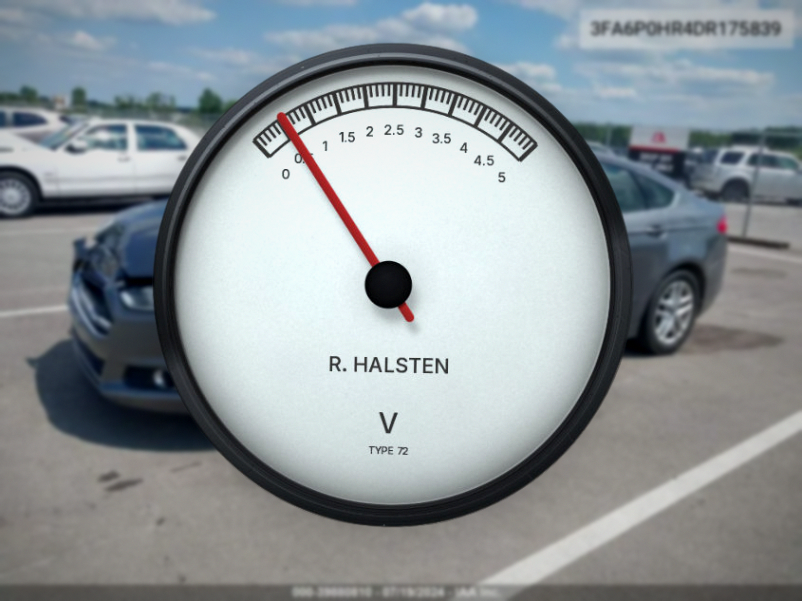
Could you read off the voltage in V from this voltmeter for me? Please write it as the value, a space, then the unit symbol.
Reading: 0.6 V
